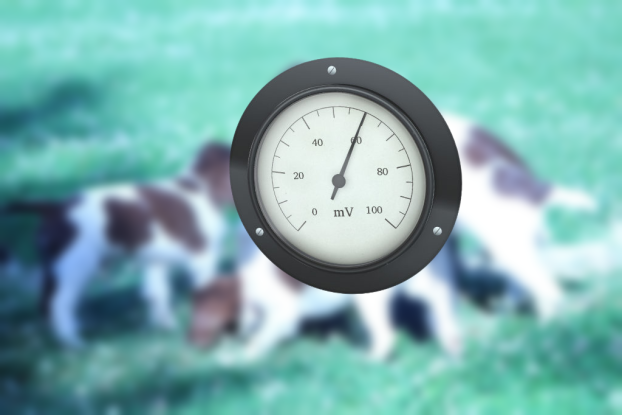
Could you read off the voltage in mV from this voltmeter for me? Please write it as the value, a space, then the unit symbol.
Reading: 60 mV
